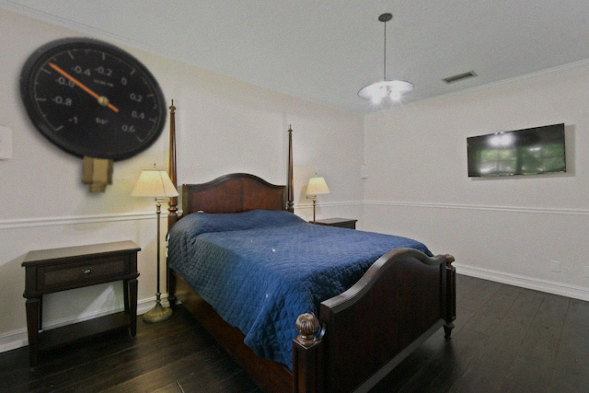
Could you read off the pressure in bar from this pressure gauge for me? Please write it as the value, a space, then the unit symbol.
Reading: -0.55 bar
